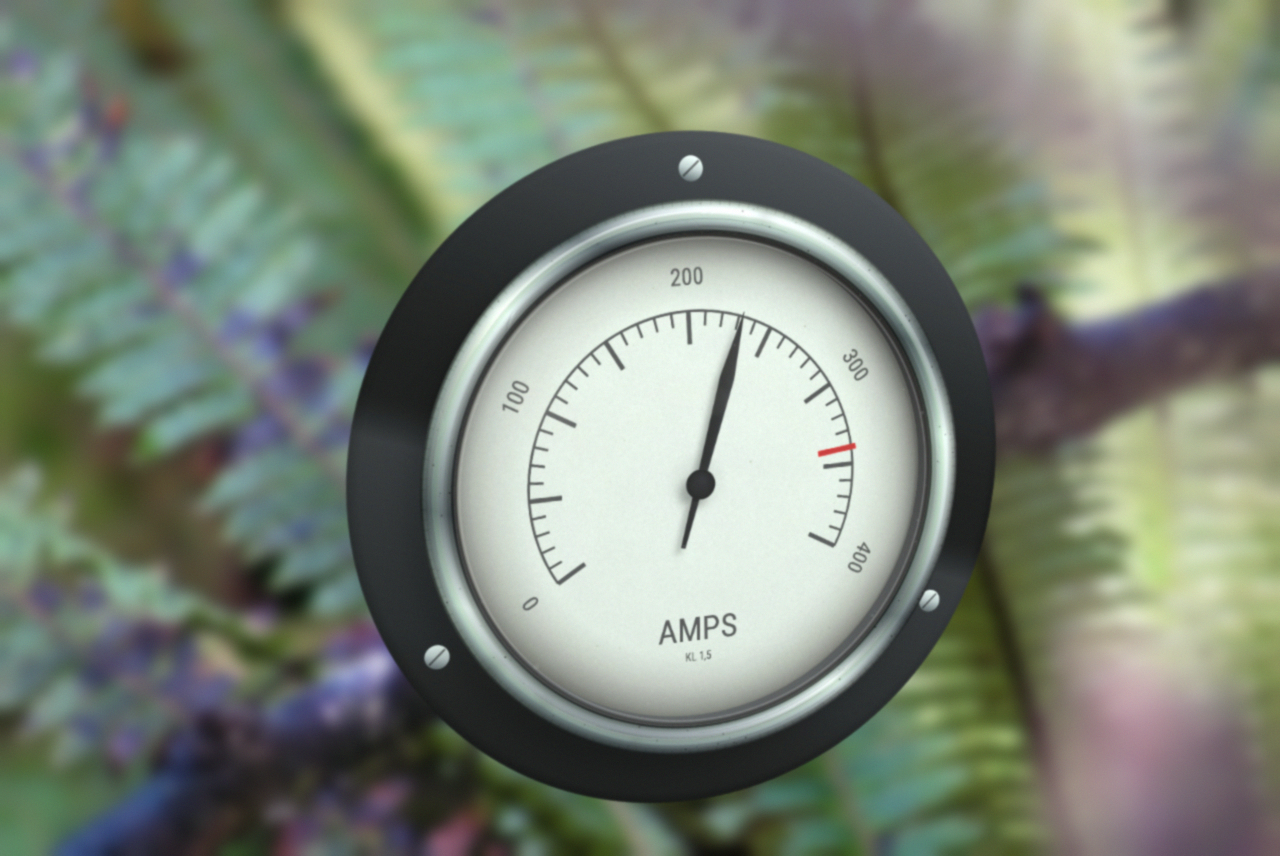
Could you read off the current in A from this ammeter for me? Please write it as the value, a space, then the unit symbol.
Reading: 230 A
